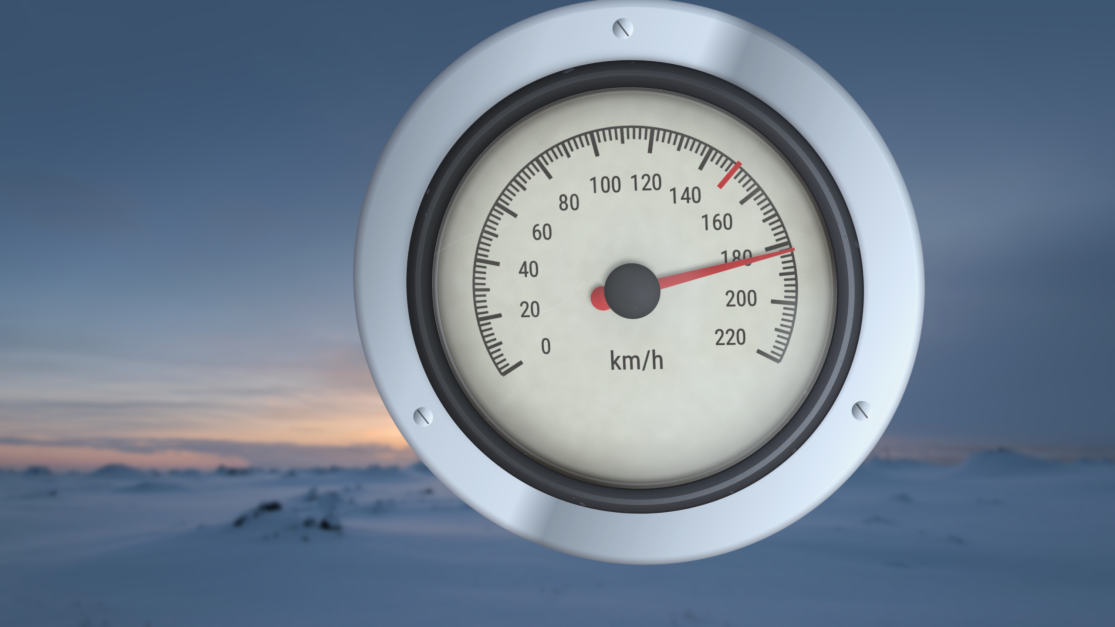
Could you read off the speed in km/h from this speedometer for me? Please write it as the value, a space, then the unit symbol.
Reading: 182 km/h
